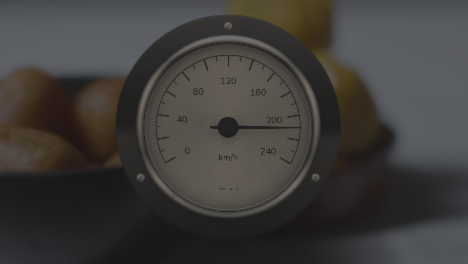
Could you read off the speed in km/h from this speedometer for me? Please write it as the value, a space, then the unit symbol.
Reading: 210 km/h
